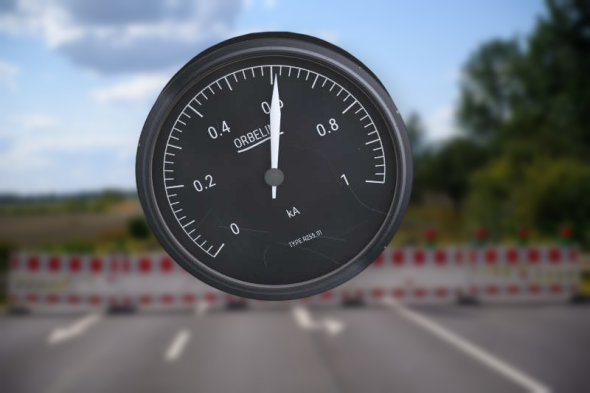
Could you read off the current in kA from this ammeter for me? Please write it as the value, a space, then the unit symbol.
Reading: 0.61 kA
